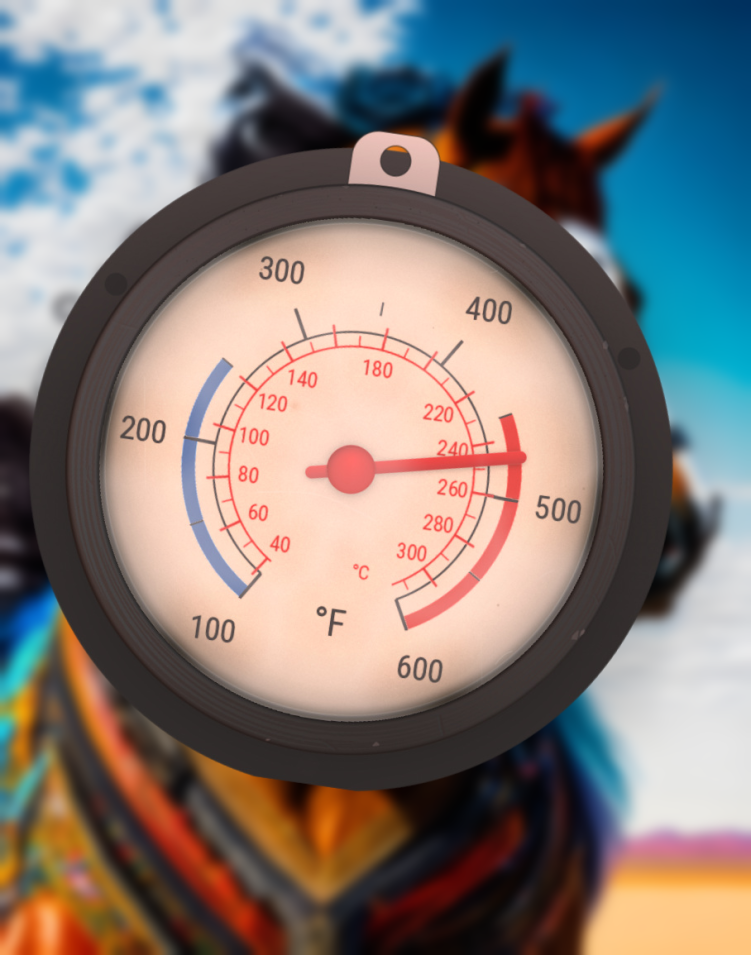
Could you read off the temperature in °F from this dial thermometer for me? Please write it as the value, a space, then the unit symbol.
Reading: 475 °F
